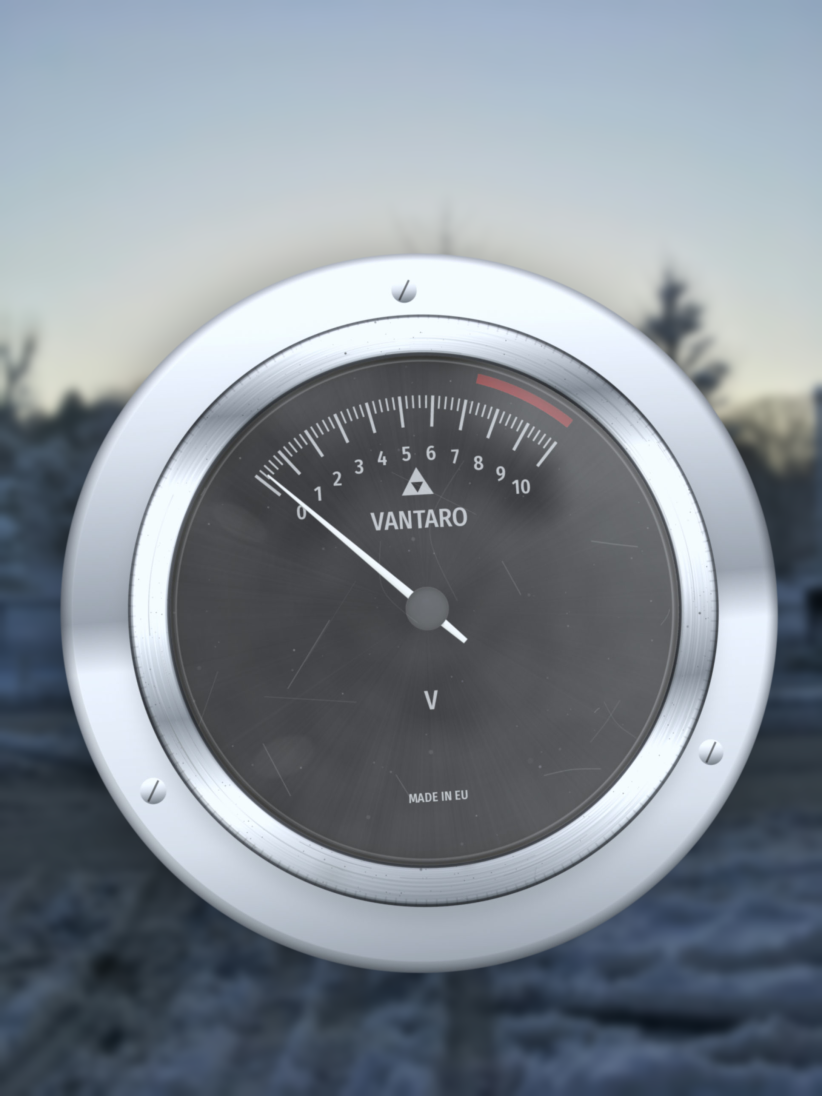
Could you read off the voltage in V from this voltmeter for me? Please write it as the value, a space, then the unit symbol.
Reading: 0.2 V
